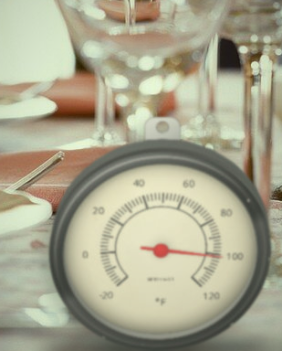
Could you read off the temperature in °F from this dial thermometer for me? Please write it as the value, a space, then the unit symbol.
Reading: 100 °F
